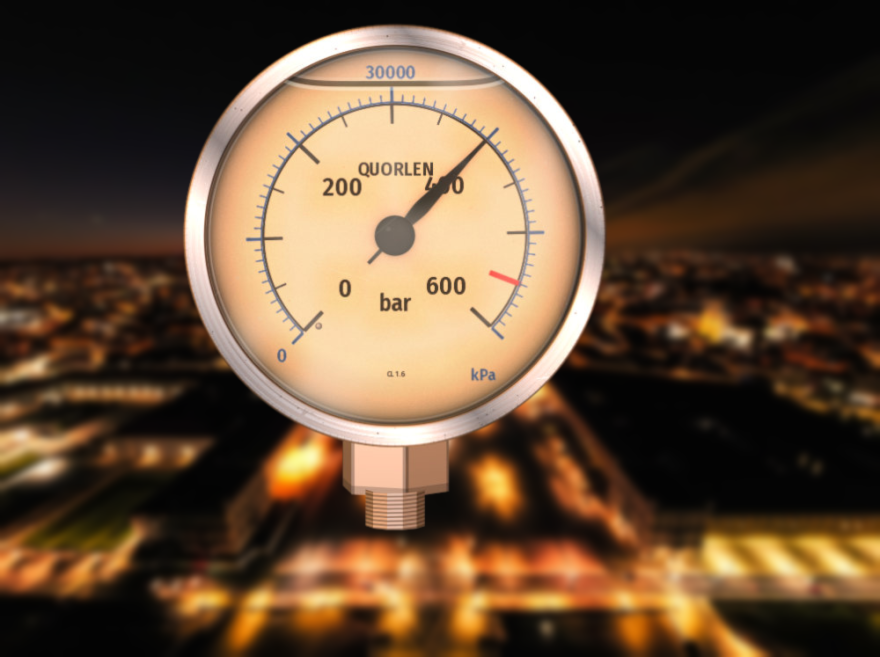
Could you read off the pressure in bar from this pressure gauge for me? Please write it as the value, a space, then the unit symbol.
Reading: 400 bar
